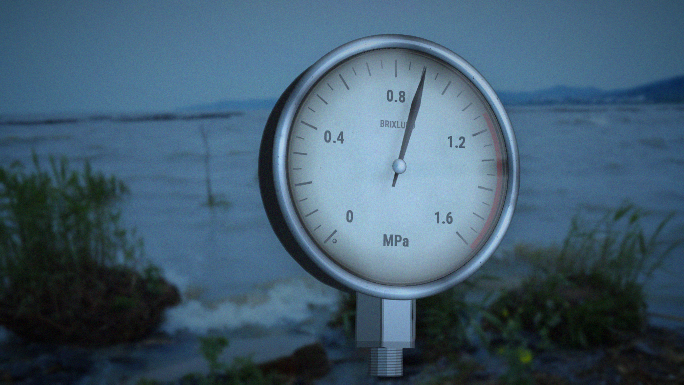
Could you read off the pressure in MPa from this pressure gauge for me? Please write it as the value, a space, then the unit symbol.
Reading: 0.9 MPa
